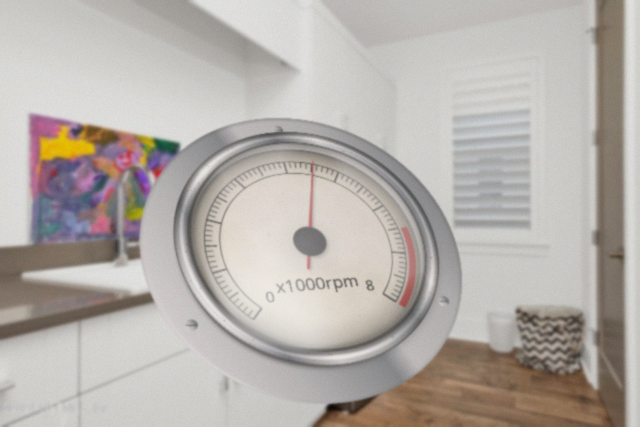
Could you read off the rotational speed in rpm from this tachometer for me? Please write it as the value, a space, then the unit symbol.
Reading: 4500 rpm
